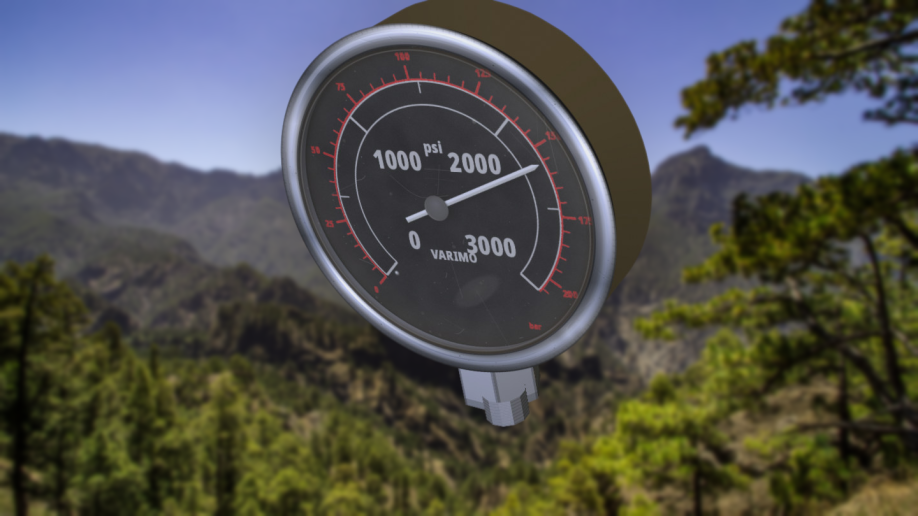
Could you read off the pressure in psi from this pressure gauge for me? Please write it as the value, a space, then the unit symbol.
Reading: 2250 psi
